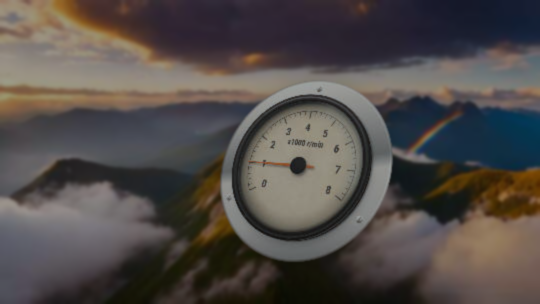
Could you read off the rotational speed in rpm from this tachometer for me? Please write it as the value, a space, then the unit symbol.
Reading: 1000 rpm
